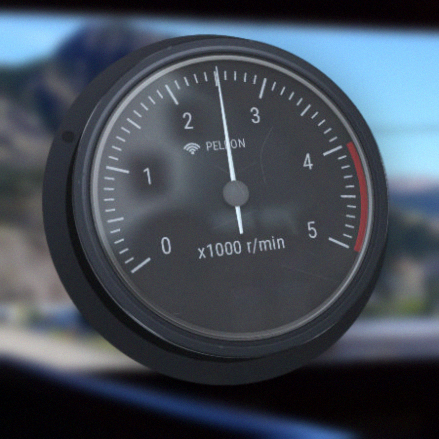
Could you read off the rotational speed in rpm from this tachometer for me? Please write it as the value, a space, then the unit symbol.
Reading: 2500 rpm
